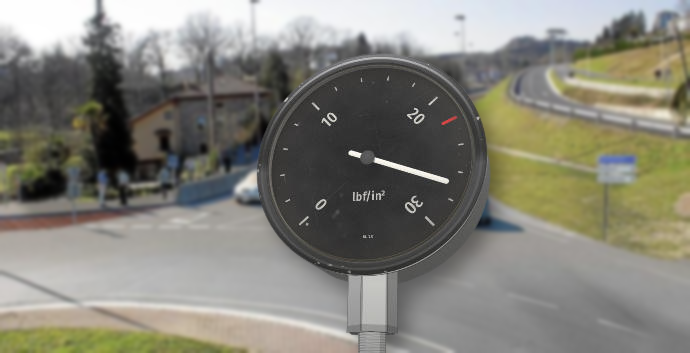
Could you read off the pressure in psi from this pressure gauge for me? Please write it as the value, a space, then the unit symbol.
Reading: 27 psi
